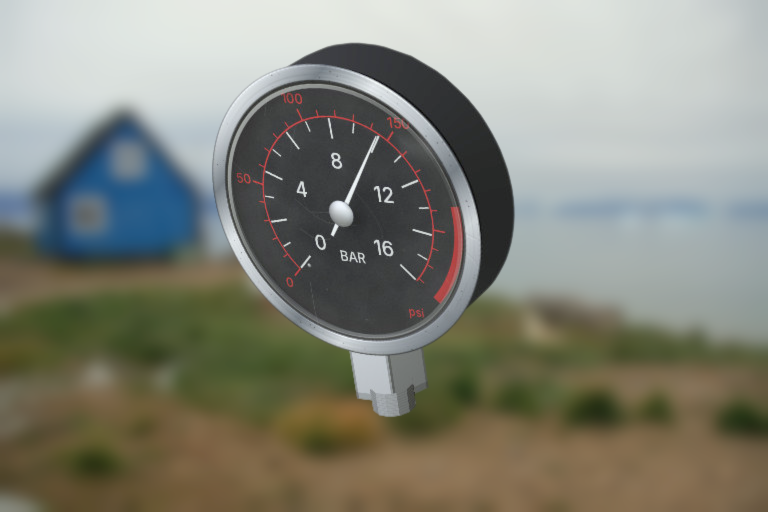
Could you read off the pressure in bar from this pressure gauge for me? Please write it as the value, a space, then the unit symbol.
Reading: 10 bar
